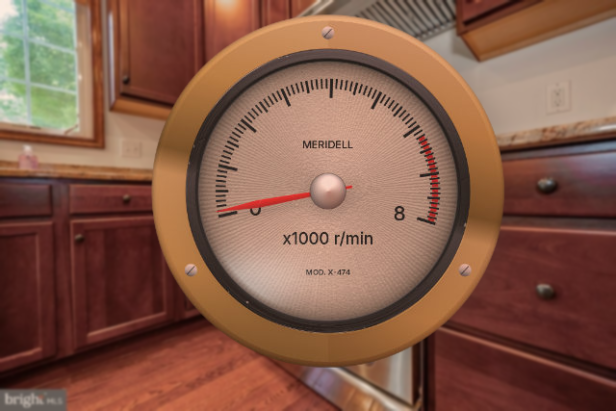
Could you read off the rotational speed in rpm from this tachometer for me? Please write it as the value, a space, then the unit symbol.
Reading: 100 rpm
